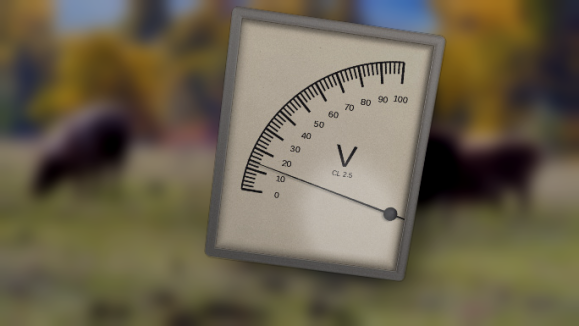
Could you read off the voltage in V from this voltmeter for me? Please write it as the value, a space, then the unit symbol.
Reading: 14 V
